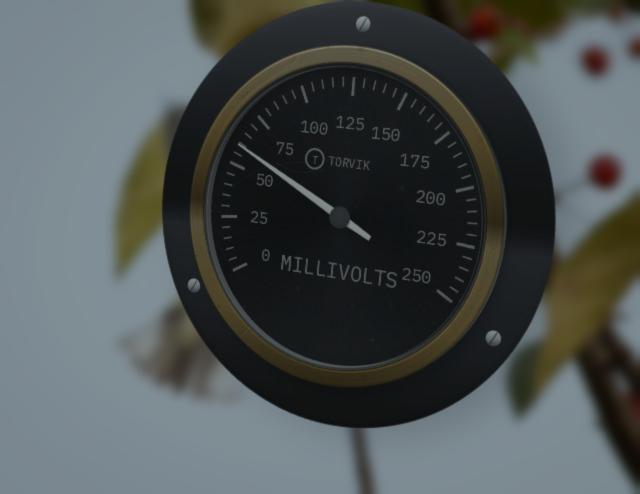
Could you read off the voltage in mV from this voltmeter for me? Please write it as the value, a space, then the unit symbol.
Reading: 60 mV
